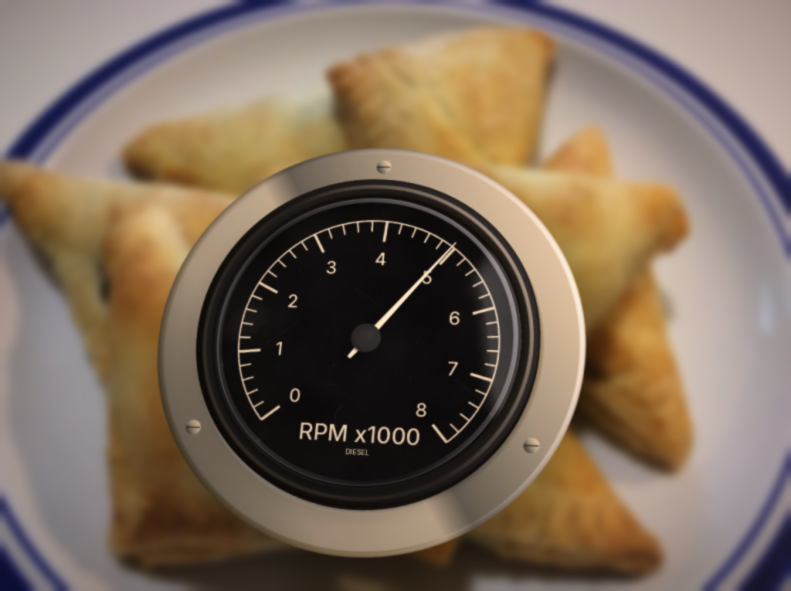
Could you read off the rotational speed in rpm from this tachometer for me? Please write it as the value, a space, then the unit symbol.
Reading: 5000 rpm
